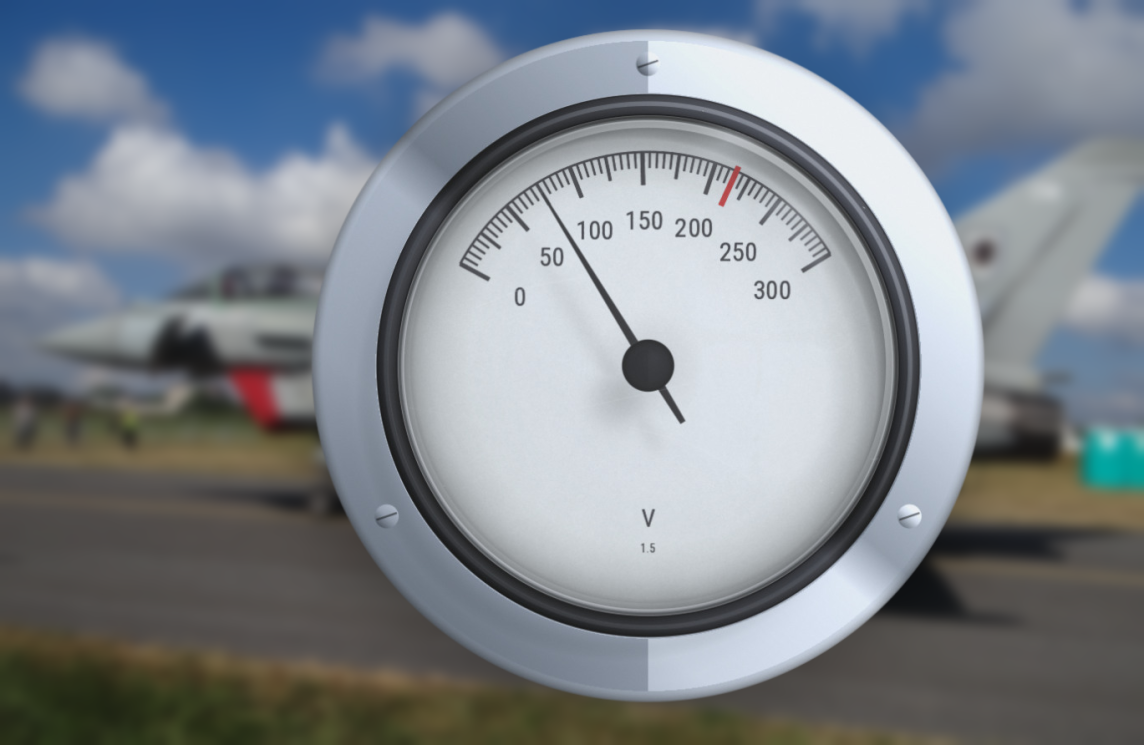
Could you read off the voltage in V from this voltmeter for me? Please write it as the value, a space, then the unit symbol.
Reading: 75 V
